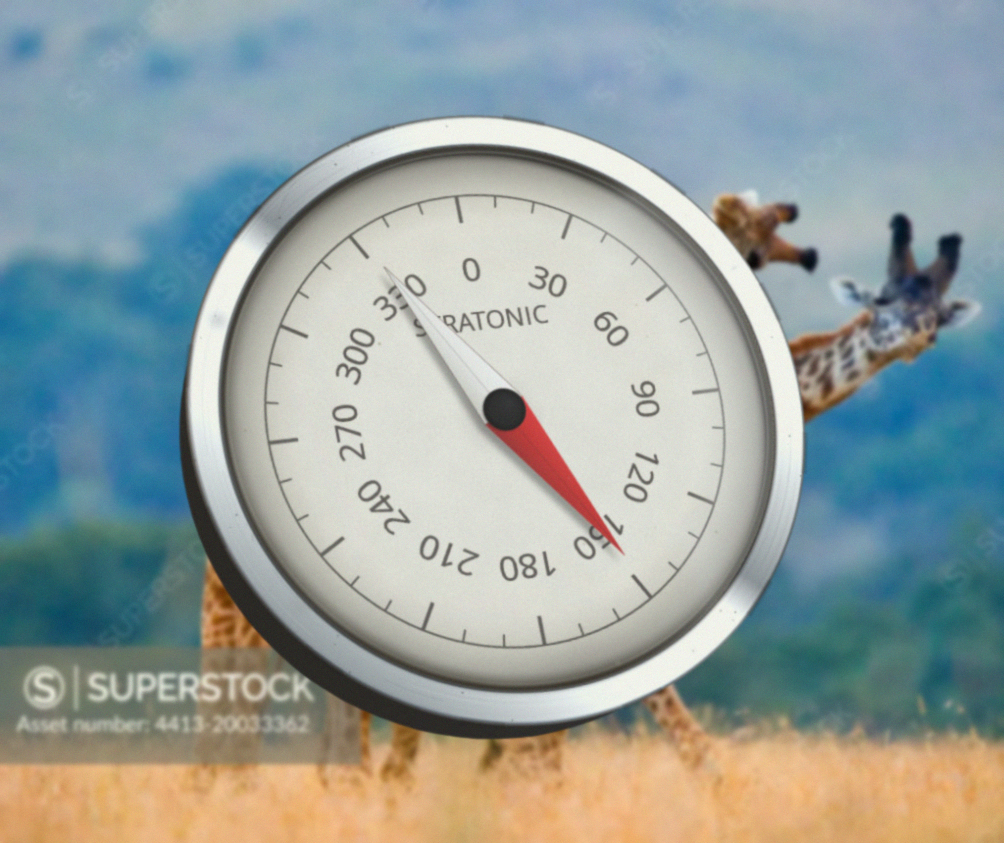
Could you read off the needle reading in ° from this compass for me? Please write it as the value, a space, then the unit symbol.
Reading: 150 °
